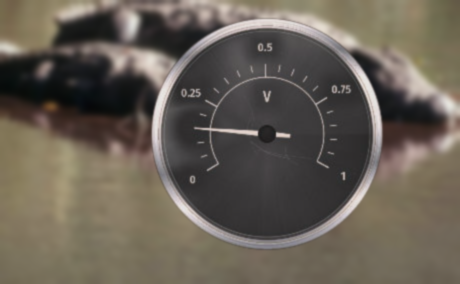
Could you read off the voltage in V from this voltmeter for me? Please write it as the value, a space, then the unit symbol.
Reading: 0.15 V
